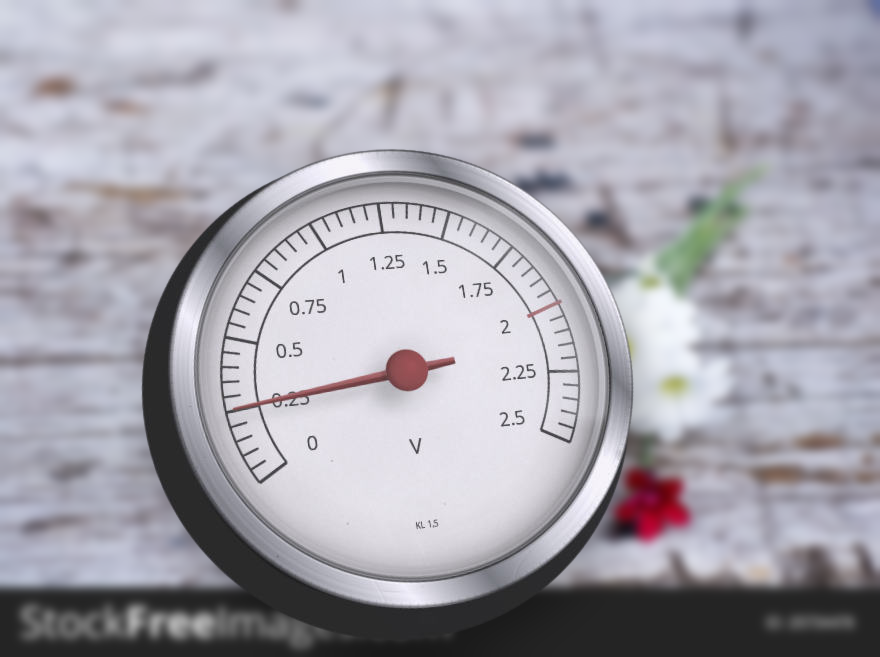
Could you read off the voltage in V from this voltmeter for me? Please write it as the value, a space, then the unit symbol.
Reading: 0.25 V
